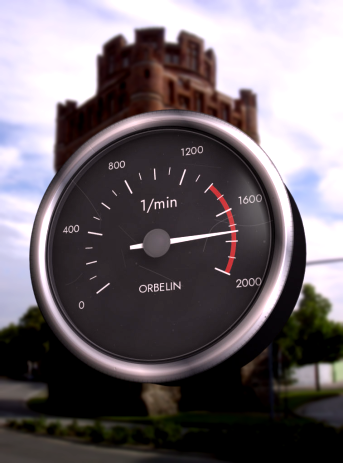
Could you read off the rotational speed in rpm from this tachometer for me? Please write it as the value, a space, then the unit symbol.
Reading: 1750 rpm
